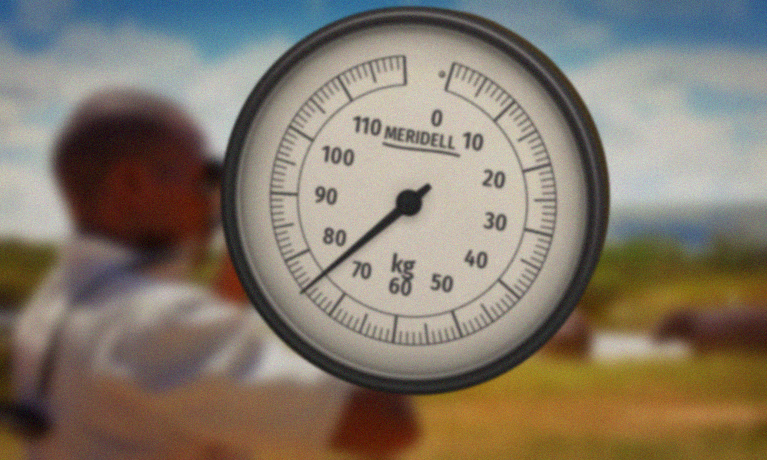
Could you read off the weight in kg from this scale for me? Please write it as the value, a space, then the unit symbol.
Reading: 75 kg
